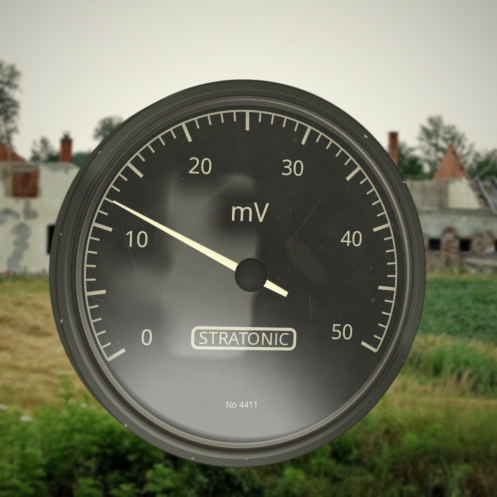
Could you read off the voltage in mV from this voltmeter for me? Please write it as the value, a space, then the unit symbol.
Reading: 12 mV
